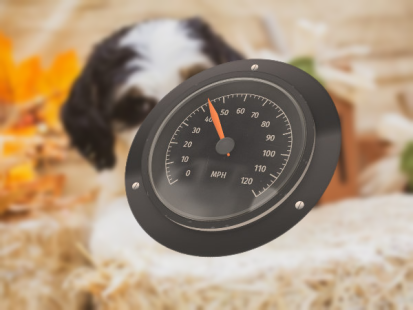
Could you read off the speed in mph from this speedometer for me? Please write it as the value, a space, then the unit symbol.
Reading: 44 mph
